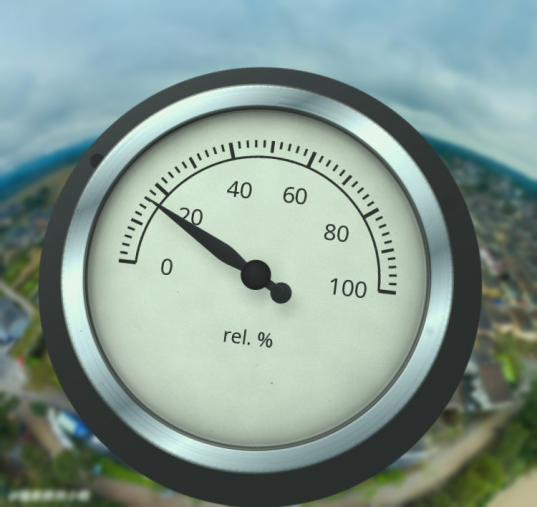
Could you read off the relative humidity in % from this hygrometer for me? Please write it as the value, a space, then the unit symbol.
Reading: 16 %
